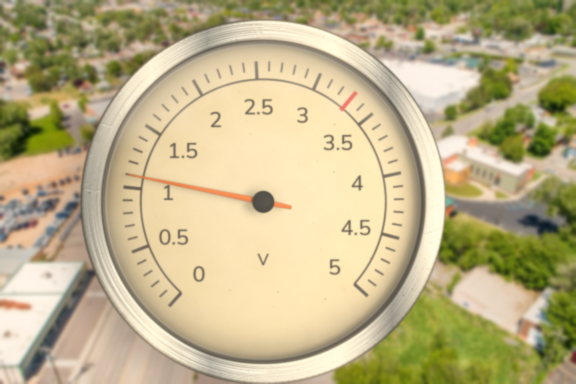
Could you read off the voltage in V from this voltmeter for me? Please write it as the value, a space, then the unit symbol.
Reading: 1.1 V
